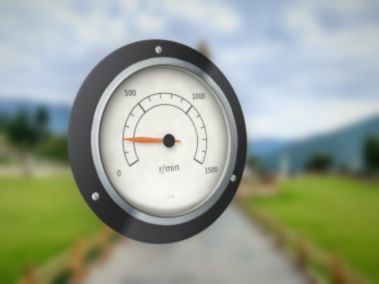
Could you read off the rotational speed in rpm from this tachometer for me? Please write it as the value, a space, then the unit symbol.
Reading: 200 rpm
